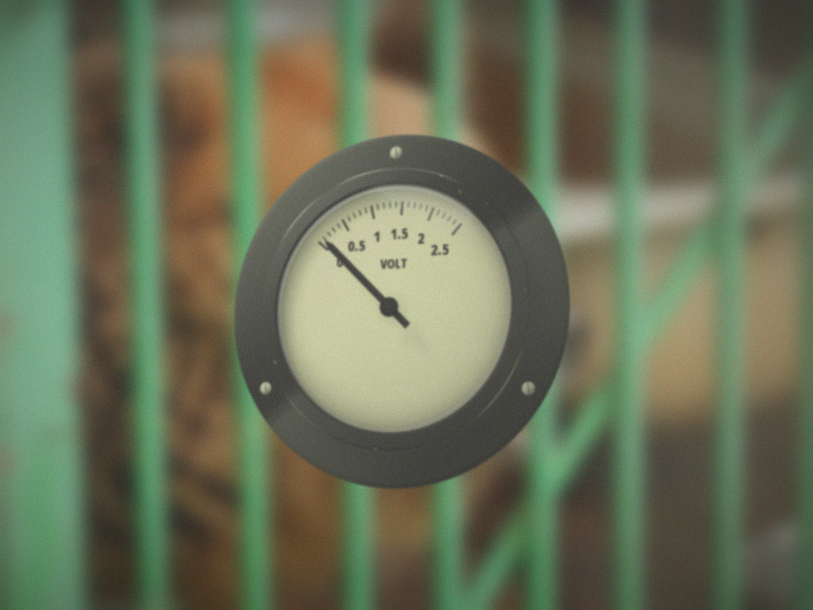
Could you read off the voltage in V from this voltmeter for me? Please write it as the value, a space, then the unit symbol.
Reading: 0.1 V
